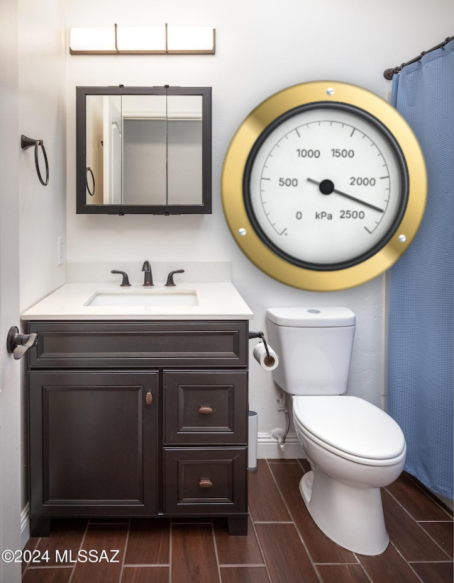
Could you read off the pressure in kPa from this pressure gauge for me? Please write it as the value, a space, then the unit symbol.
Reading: 2300 kPa
